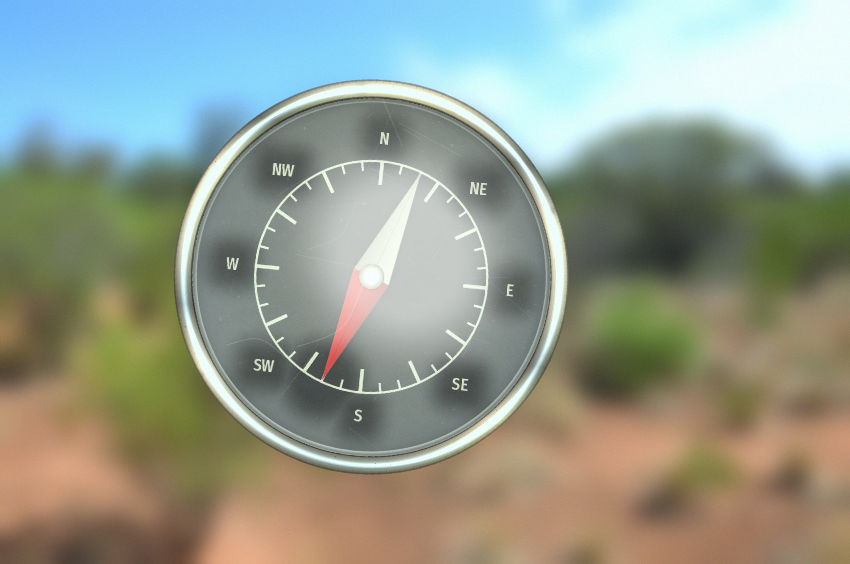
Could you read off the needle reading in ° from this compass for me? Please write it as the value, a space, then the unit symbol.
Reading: 200 °
